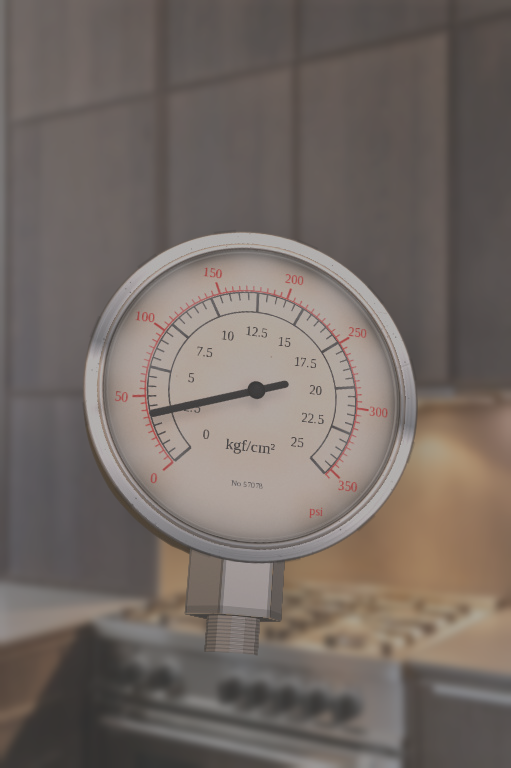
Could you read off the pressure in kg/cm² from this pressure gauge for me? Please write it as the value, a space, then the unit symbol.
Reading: 2.5 kg/cm²
